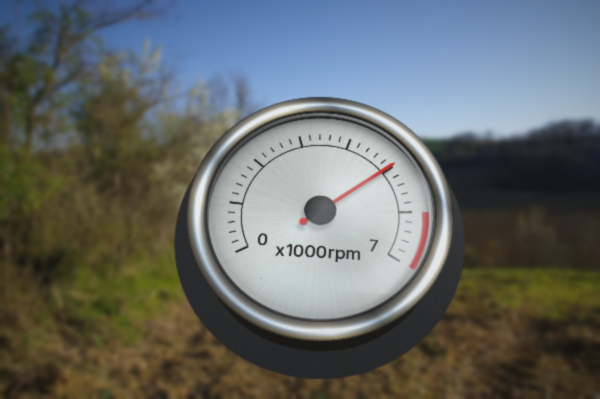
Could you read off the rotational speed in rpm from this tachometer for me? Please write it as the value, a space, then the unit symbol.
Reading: 5000 rpm
